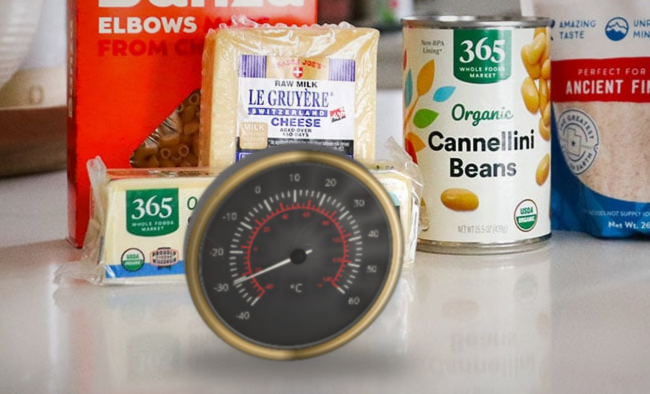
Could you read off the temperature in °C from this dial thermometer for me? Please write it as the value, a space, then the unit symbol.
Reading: -30 °C
